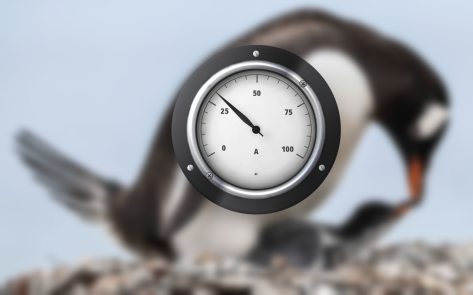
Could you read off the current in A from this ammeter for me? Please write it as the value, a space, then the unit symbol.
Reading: 30 A
